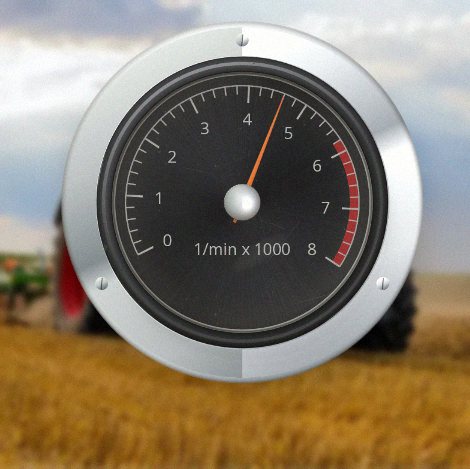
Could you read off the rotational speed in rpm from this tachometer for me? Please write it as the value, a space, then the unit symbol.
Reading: 4600 rpm
